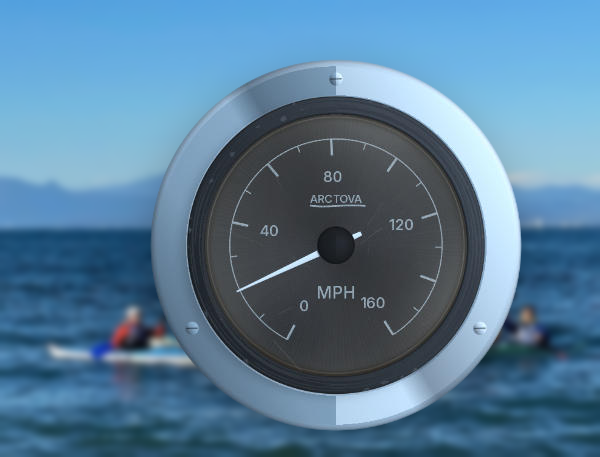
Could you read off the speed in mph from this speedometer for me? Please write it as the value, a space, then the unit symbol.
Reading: 20 mph
